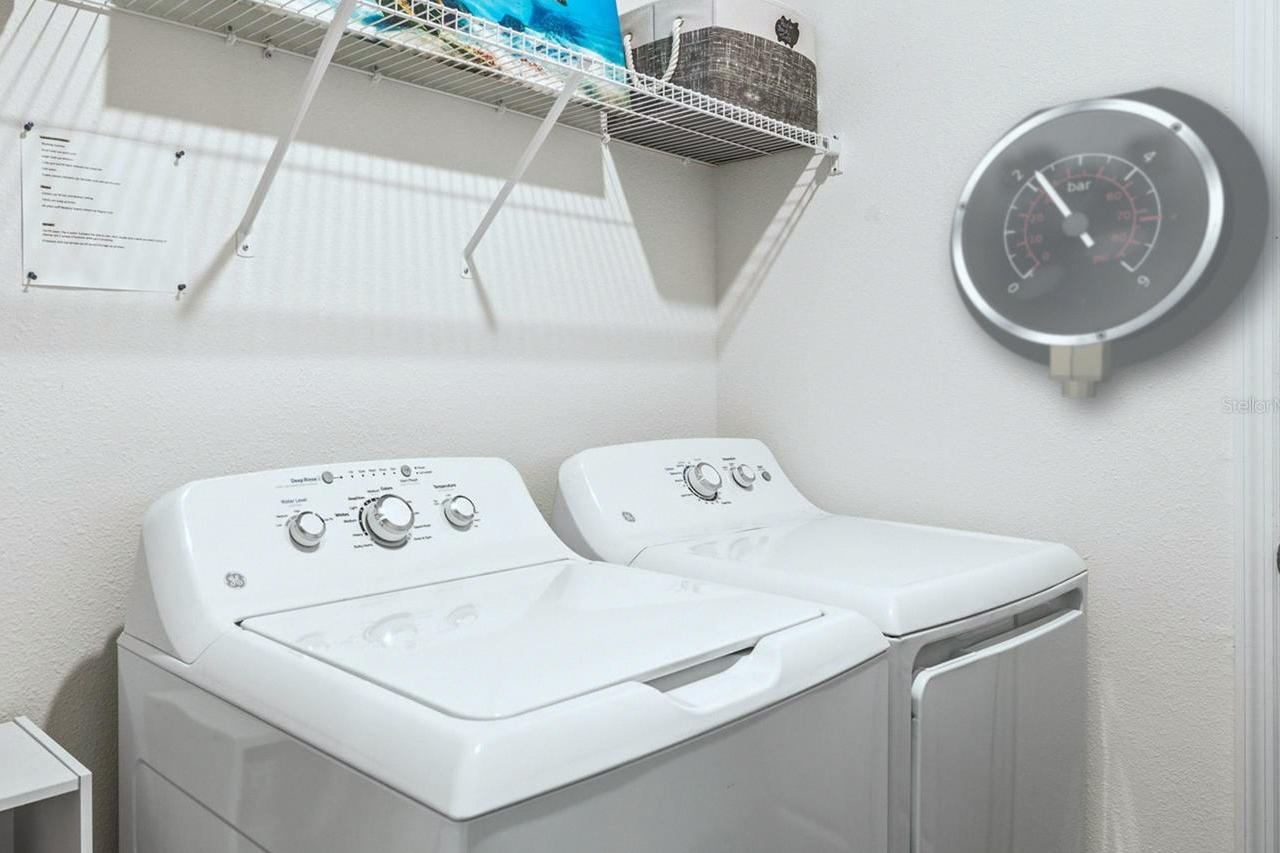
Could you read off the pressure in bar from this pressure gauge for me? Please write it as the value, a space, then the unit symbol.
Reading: 2.25 bar
